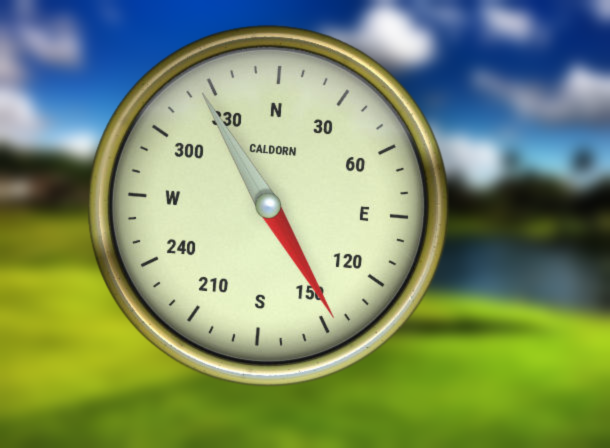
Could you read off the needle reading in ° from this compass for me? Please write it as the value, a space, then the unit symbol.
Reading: 145 °
